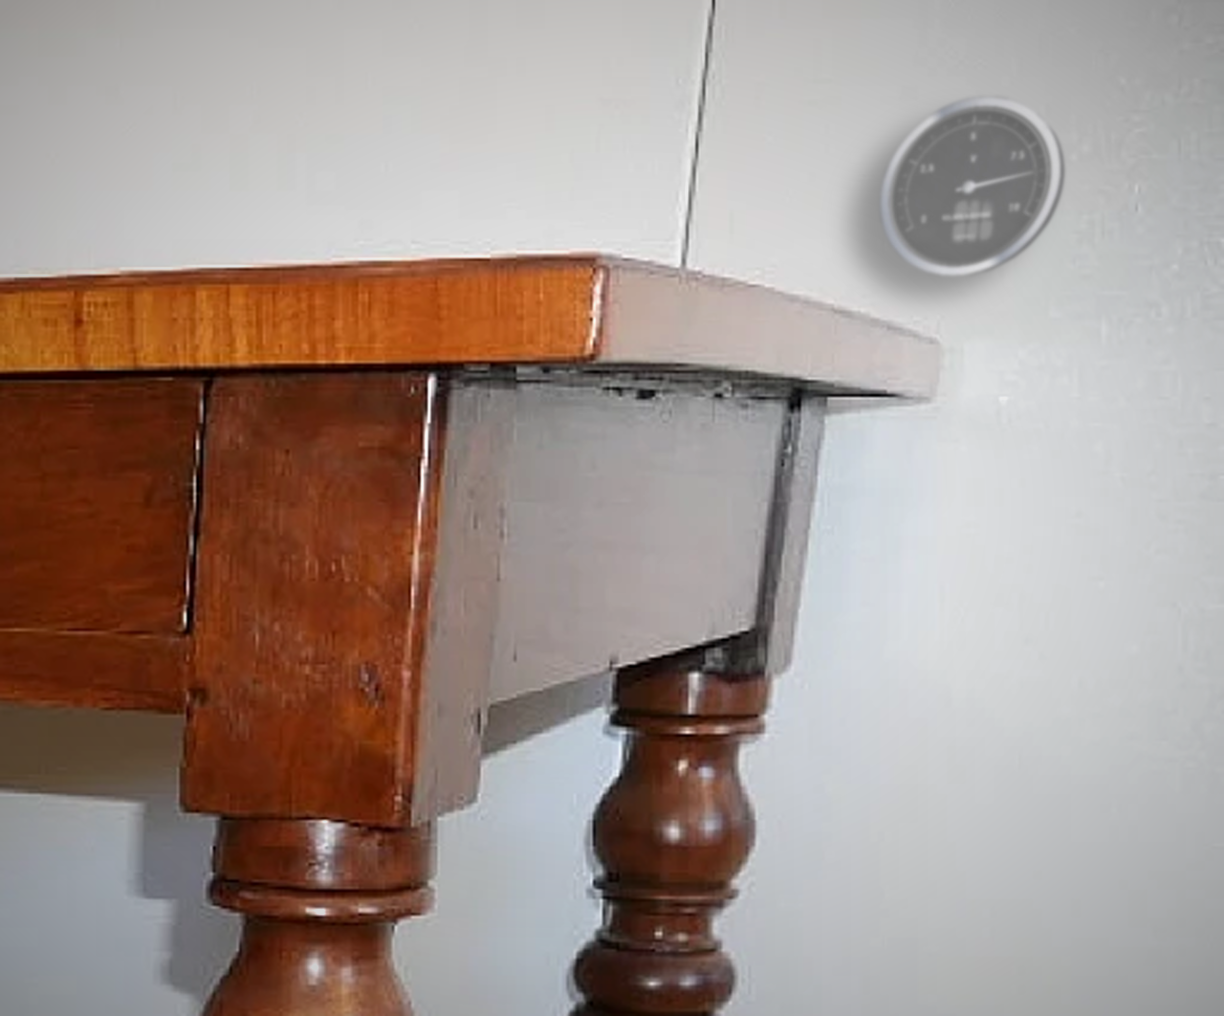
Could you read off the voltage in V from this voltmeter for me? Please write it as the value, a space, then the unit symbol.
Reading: 8.5 V
